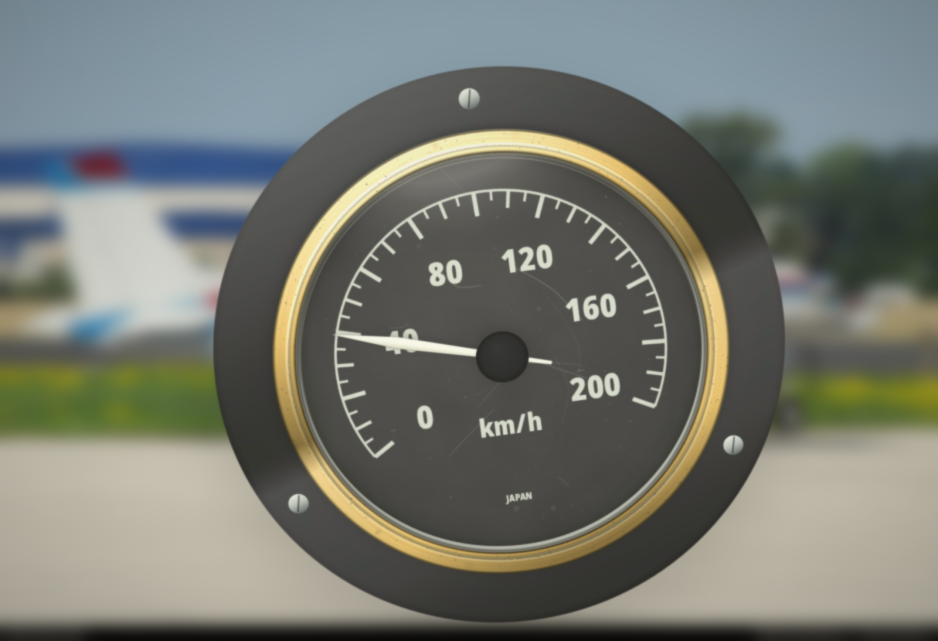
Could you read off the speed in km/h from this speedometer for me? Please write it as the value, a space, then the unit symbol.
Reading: 40 km/h
